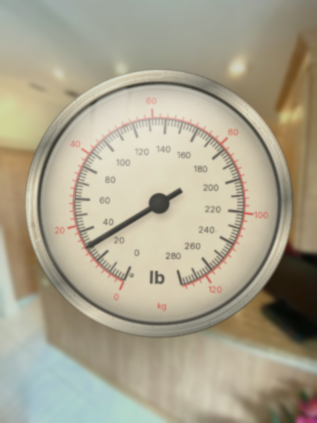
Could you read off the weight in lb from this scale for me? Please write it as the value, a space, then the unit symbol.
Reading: 30 lb
